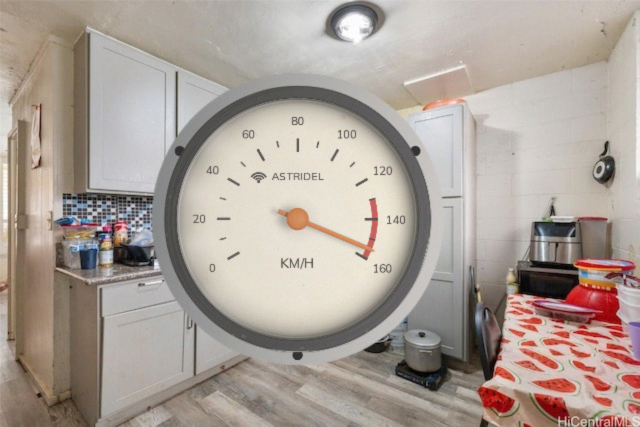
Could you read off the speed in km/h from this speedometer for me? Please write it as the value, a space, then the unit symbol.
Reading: 155 km/h
